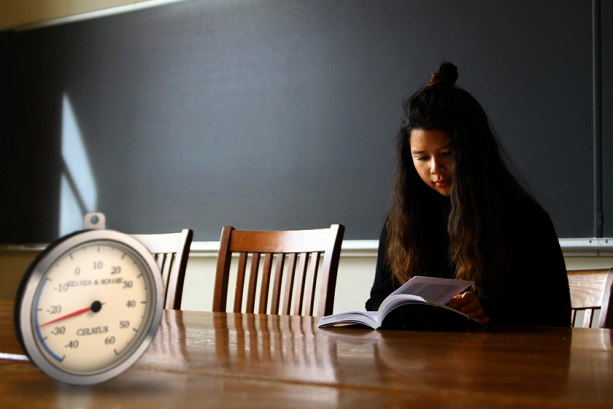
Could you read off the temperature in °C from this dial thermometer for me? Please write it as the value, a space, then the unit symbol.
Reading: -25 °C
